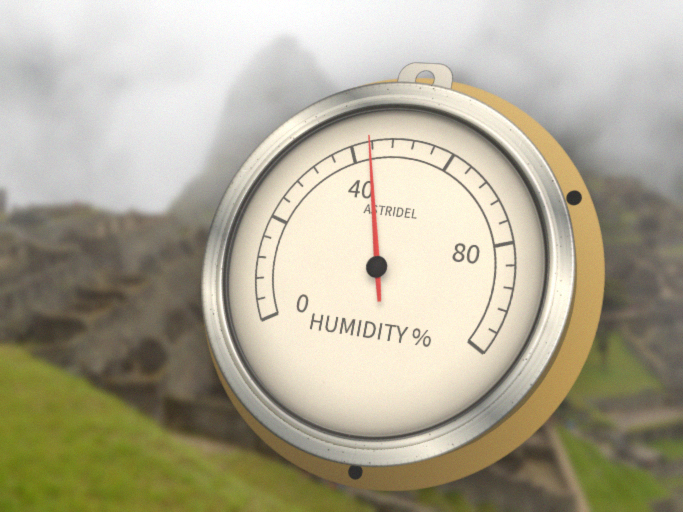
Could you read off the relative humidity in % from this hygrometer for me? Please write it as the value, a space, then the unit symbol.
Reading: 44 %
